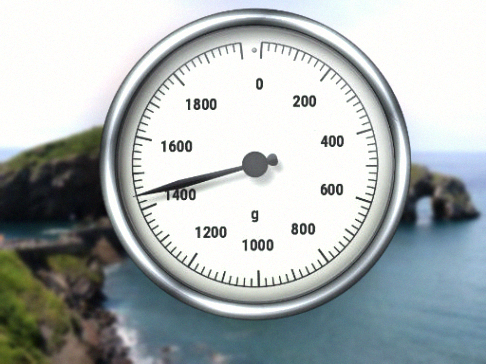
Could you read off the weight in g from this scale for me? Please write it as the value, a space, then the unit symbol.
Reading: 1440 g
